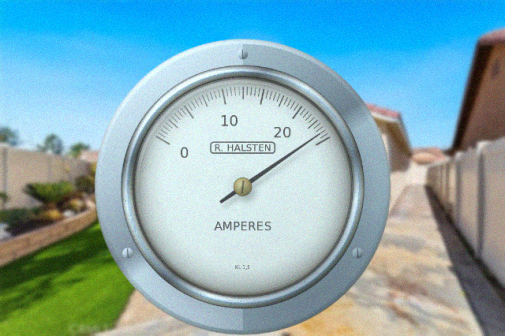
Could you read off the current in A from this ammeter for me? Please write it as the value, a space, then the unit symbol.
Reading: 24 A
